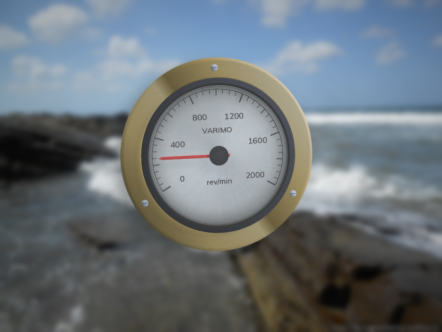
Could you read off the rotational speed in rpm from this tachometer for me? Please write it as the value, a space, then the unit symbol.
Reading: 250 rpm
